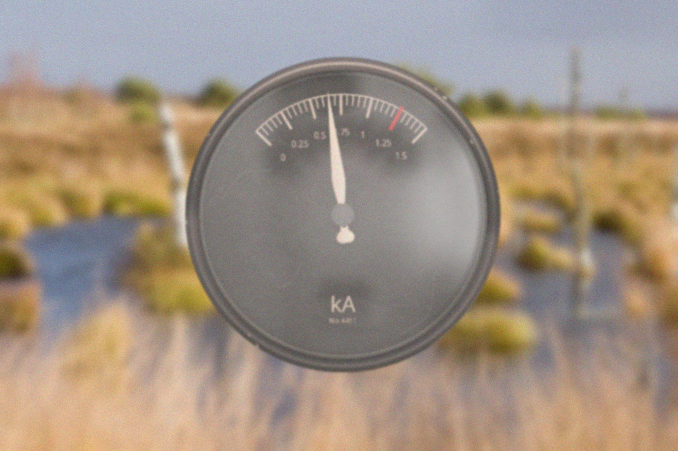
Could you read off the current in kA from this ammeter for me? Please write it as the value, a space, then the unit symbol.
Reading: 0.65 kA
